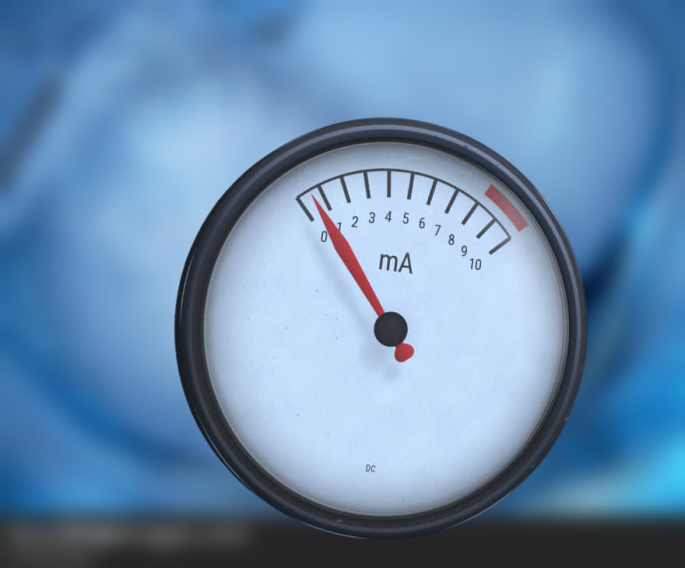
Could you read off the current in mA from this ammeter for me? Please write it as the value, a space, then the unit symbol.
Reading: 0.5 mA
